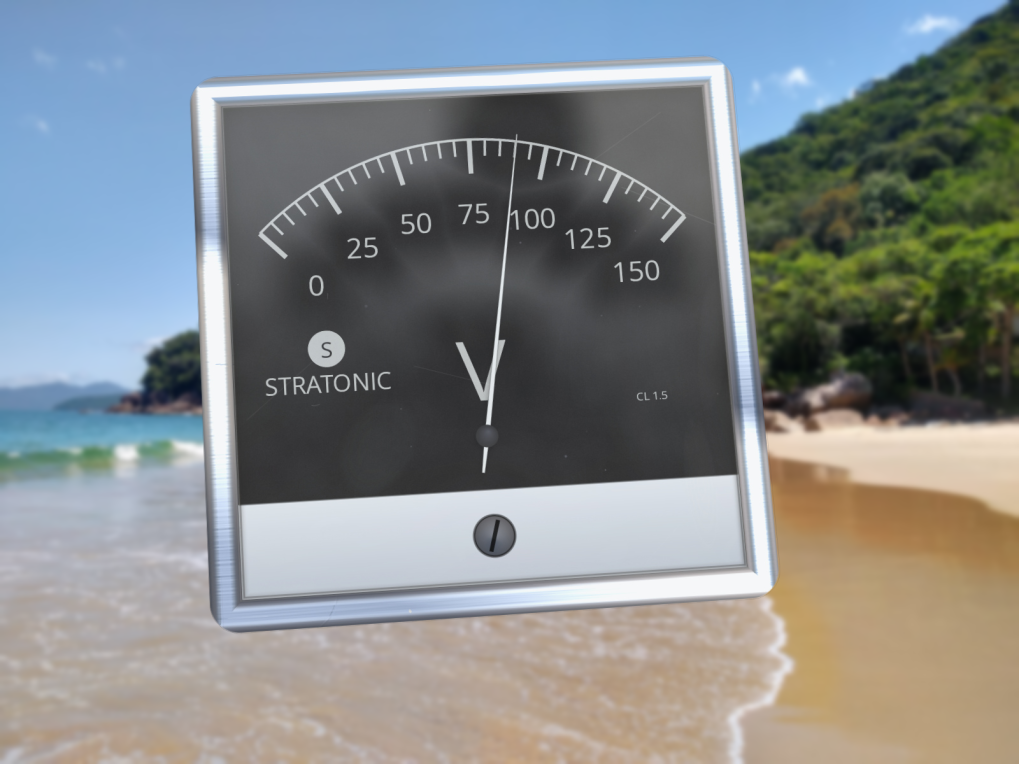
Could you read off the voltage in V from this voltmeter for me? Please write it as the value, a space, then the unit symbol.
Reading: 90 V
